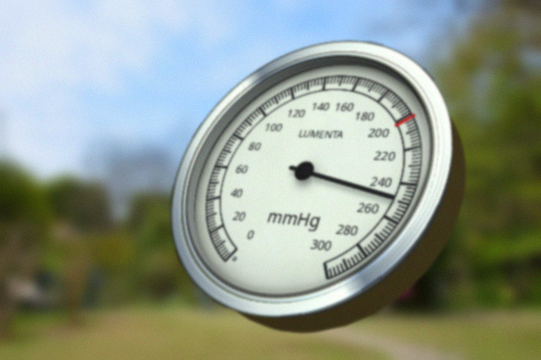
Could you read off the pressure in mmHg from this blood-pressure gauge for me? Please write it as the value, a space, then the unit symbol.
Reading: 250 mmHg
